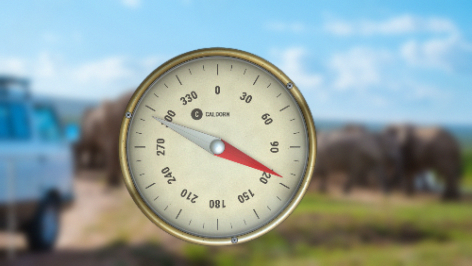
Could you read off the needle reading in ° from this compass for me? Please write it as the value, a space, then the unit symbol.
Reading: 115 °
